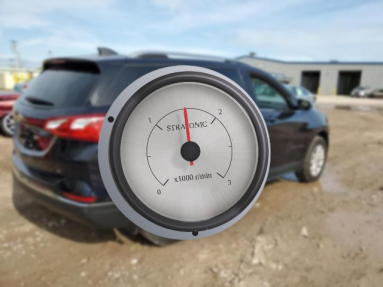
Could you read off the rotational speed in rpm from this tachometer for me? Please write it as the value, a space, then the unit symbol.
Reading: 1500 rpm
